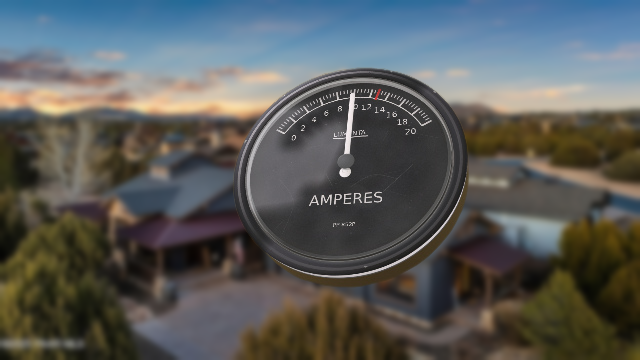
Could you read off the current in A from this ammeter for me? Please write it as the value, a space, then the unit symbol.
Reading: 10 A
